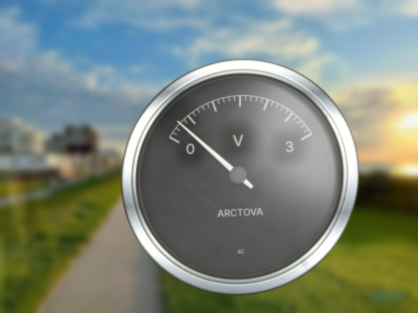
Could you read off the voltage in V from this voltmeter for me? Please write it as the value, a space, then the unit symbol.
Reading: 0.3 V
